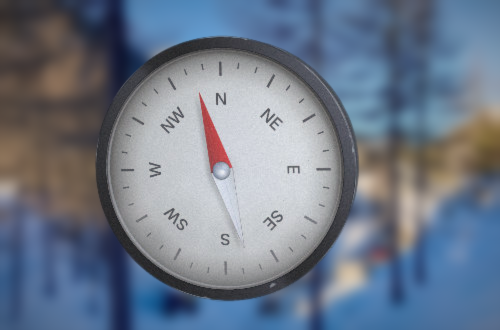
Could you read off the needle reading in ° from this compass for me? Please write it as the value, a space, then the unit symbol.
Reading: 345 °
